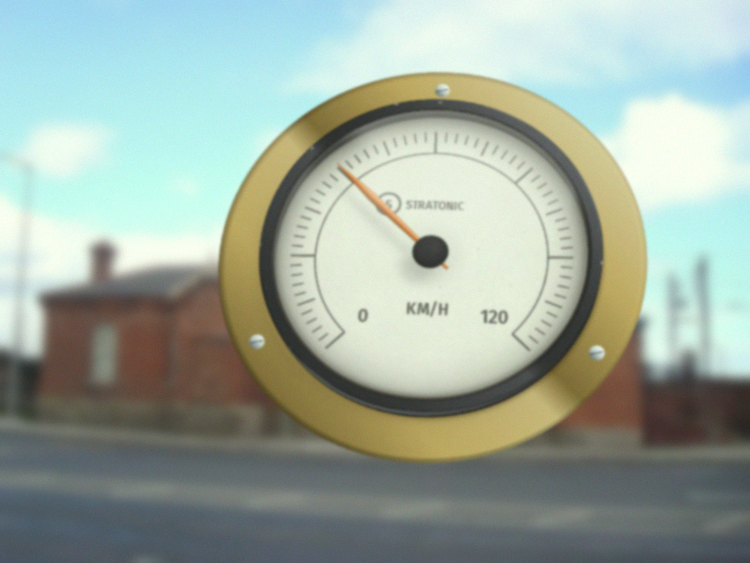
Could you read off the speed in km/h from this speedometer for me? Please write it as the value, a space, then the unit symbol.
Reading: 40 km/h
